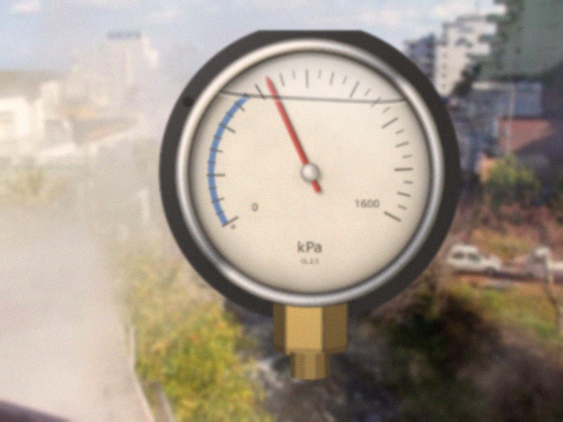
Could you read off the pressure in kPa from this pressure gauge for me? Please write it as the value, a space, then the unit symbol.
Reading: 650 kPa
